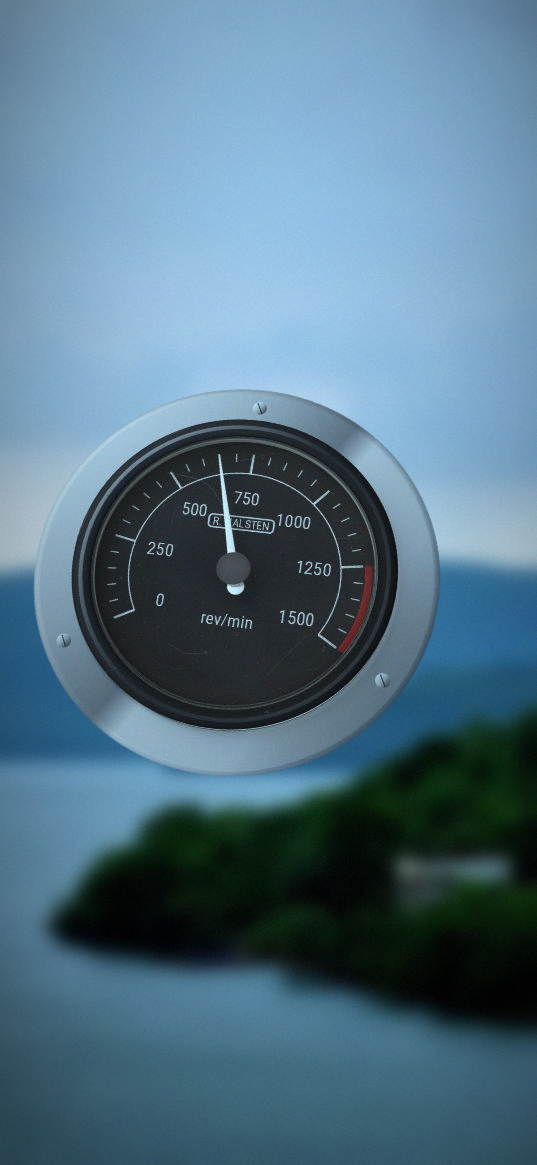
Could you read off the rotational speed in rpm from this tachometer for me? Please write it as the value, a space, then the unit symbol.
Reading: 650 rpm
